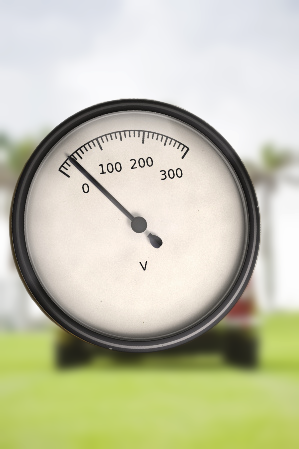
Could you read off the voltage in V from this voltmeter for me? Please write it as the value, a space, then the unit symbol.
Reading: 30 V
